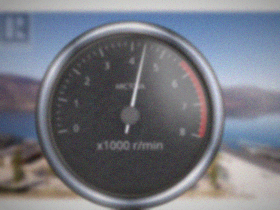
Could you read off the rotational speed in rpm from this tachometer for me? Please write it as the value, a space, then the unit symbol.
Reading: 4400 rpm
